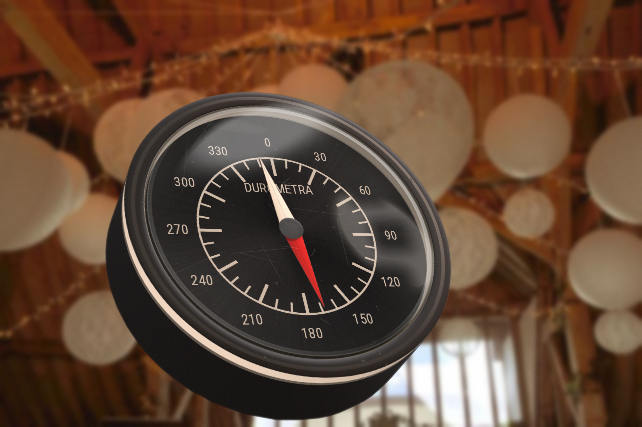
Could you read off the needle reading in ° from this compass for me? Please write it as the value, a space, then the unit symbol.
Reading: 170 °
